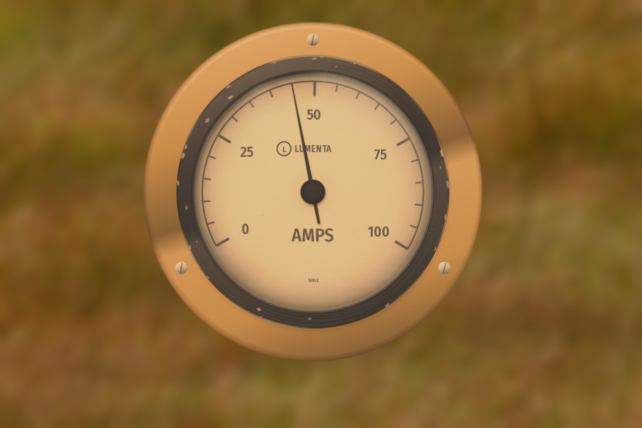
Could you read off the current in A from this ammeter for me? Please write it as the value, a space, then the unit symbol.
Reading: 45 A
